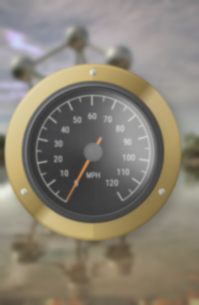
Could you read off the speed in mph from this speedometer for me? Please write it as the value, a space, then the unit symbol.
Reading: 0 mph
